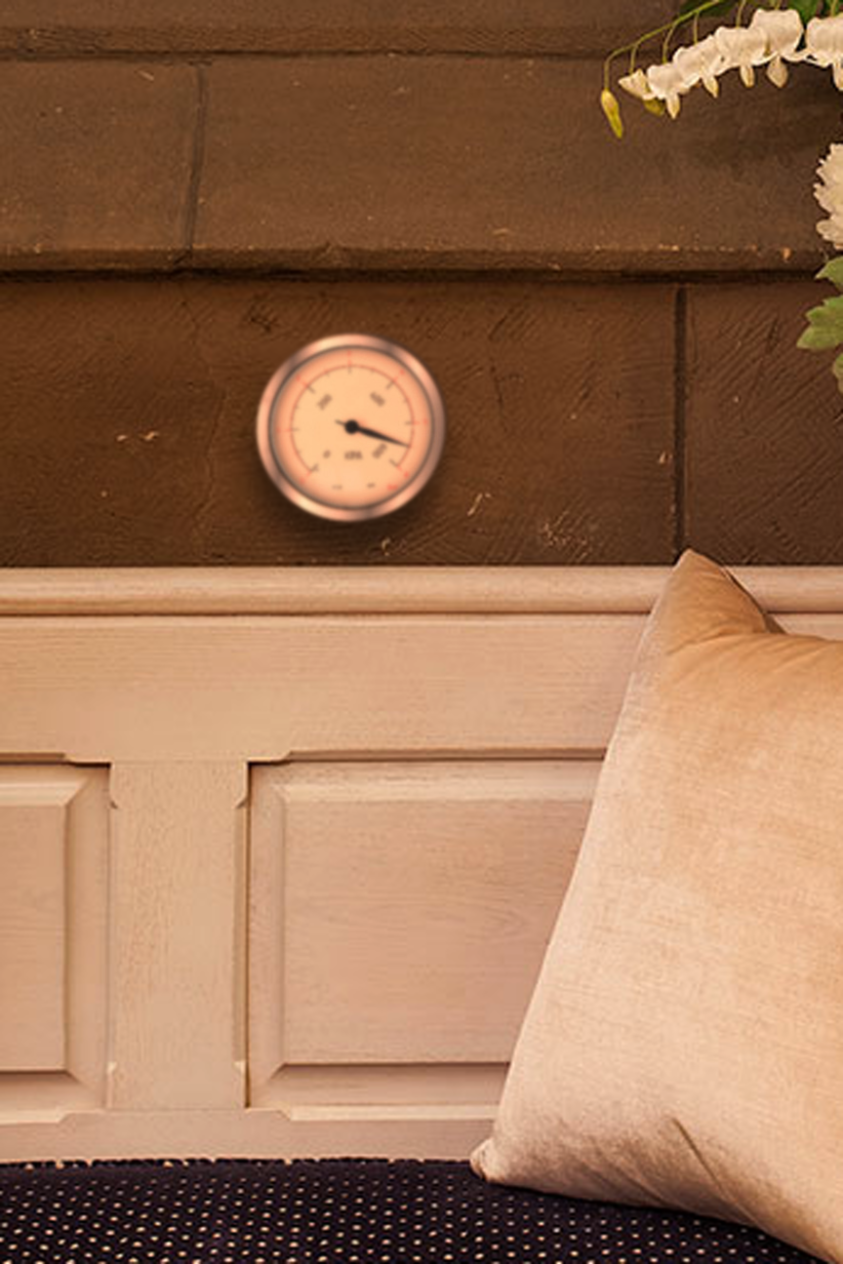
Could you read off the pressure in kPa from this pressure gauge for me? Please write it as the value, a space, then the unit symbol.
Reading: 550 kPa
